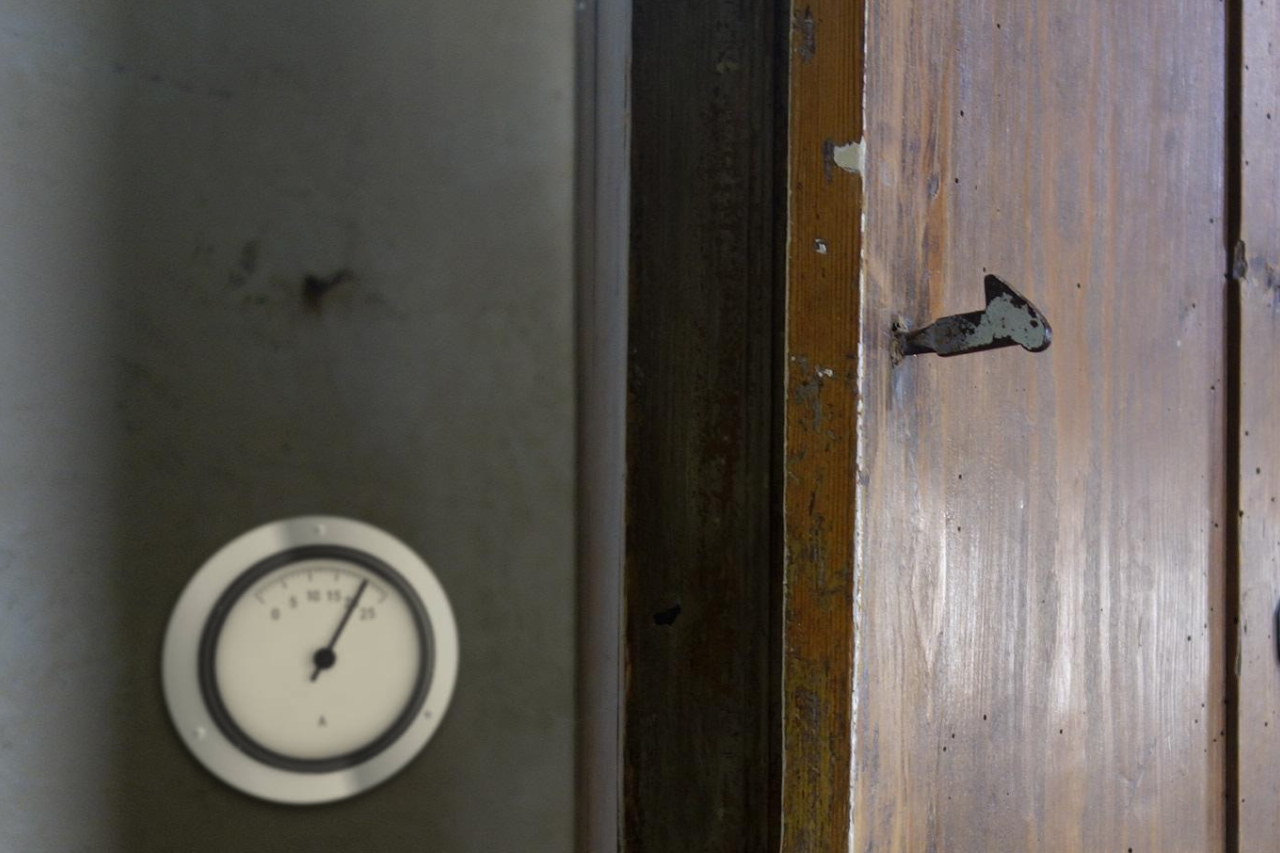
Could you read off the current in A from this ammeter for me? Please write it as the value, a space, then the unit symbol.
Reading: 20 A
